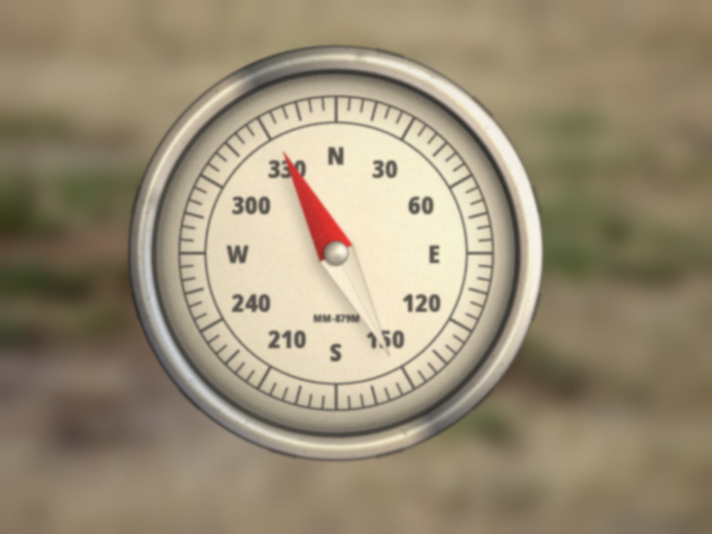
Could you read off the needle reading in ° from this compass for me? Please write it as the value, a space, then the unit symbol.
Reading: 332.5 °
